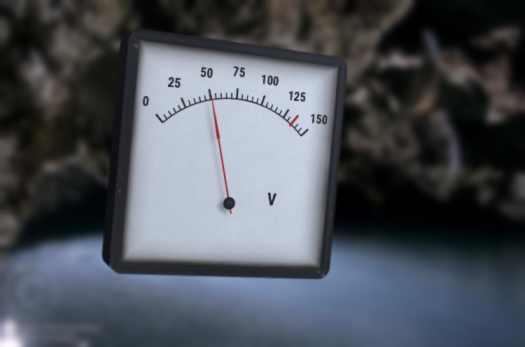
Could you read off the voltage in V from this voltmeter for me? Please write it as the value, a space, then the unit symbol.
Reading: 50 V
